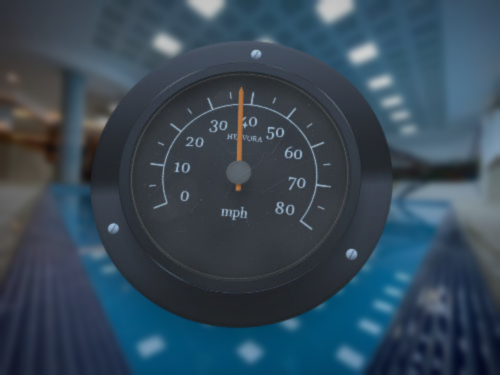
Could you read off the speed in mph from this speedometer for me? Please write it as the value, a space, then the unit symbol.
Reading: 37.5 mph
